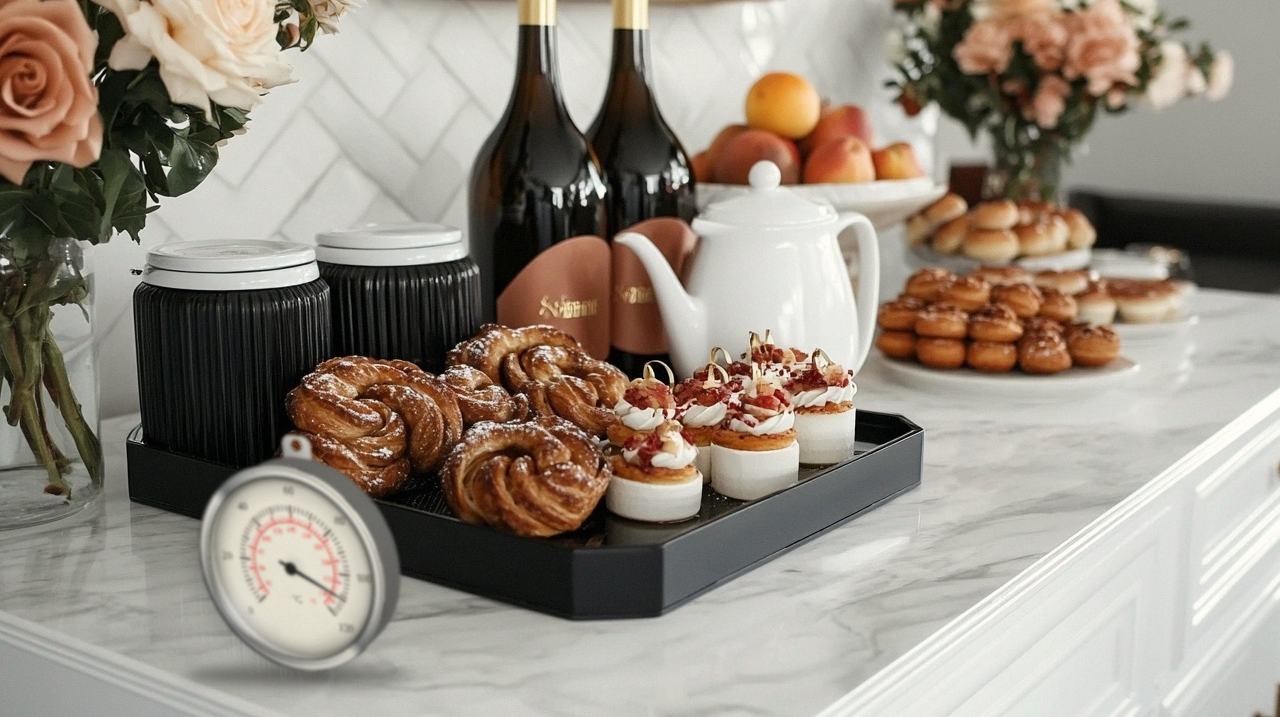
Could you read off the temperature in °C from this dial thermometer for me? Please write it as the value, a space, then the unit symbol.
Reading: 110 °C
